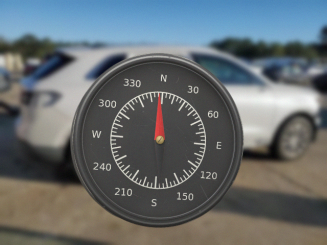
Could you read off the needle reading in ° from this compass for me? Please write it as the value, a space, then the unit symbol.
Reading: 355 °
